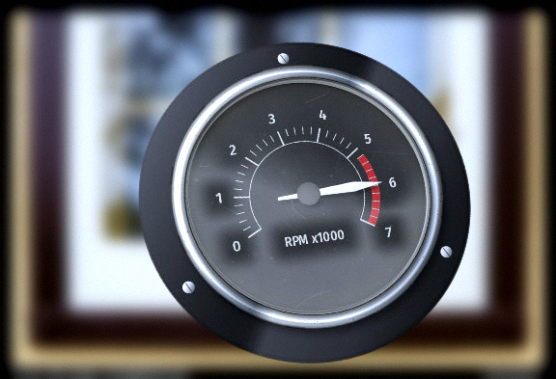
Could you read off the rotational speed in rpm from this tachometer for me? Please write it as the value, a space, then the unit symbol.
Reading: 6000 rpm
